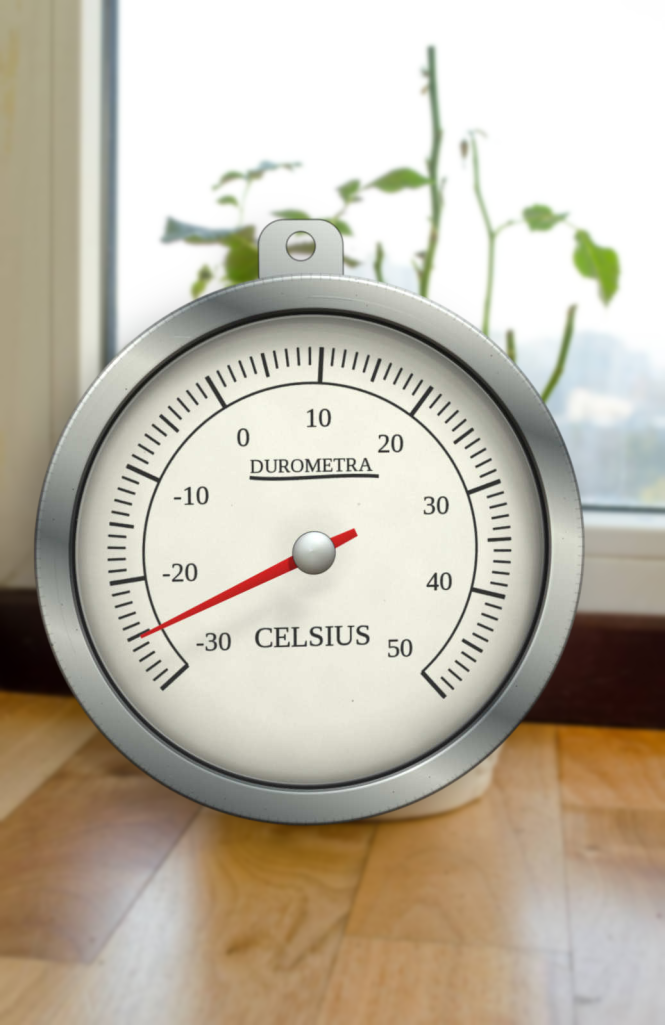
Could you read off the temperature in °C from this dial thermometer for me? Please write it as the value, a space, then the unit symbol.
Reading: -25 °C
